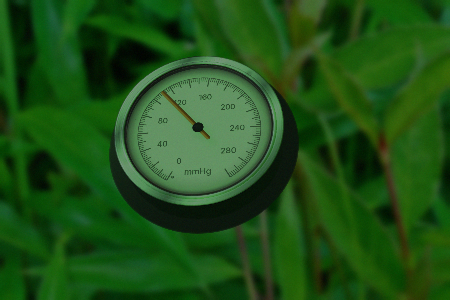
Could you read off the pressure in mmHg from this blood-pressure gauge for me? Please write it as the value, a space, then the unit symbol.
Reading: 110 mmHg
